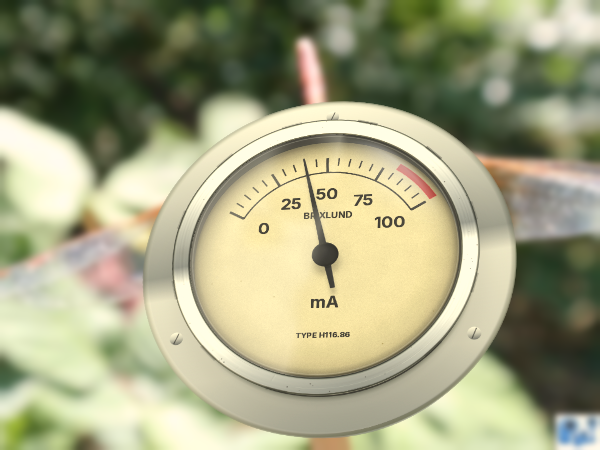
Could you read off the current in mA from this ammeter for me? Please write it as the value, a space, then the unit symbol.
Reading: 40 mA
